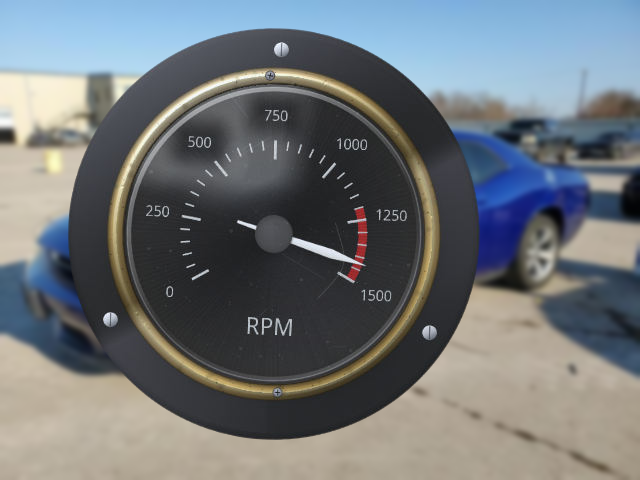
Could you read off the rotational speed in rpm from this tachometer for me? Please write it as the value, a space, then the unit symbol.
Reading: 1425 rpm
